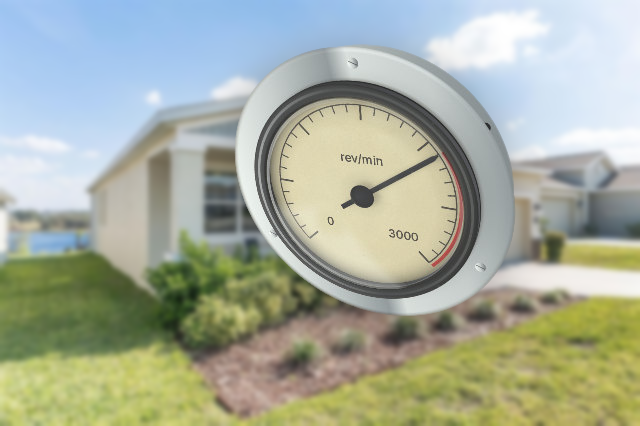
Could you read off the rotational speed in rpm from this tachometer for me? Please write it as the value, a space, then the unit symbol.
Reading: 2100 rpm
